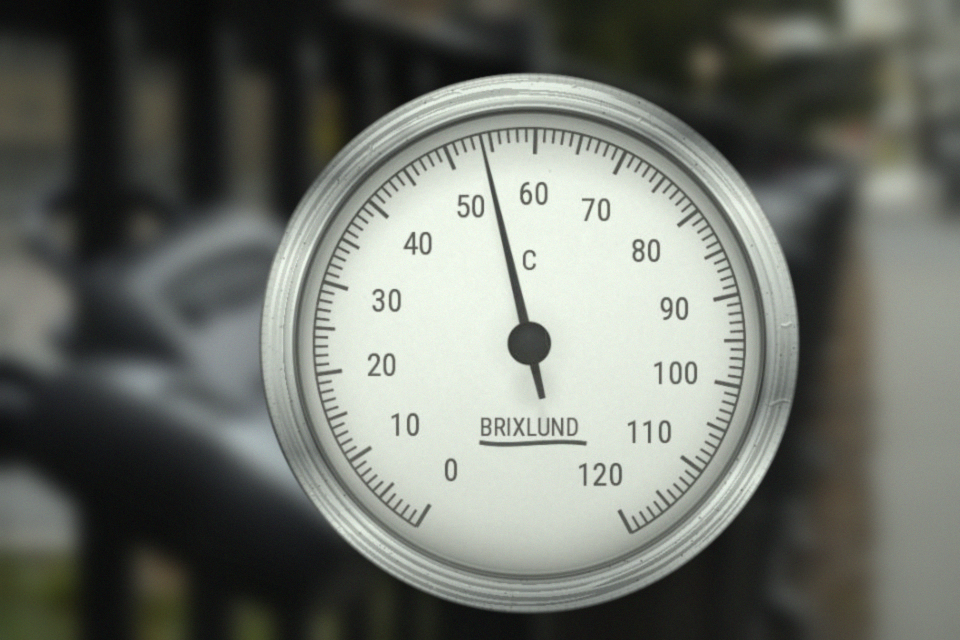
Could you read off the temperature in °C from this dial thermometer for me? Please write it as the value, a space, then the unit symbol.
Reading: 54 °C
